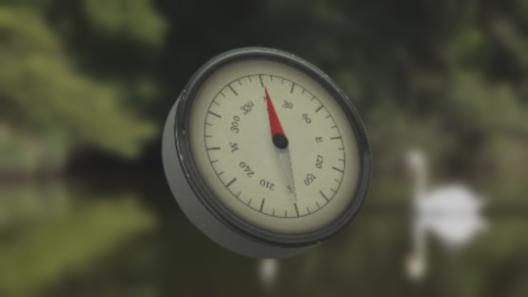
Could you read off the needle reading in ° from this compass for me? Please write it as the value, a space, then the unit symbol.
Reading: 0 °
